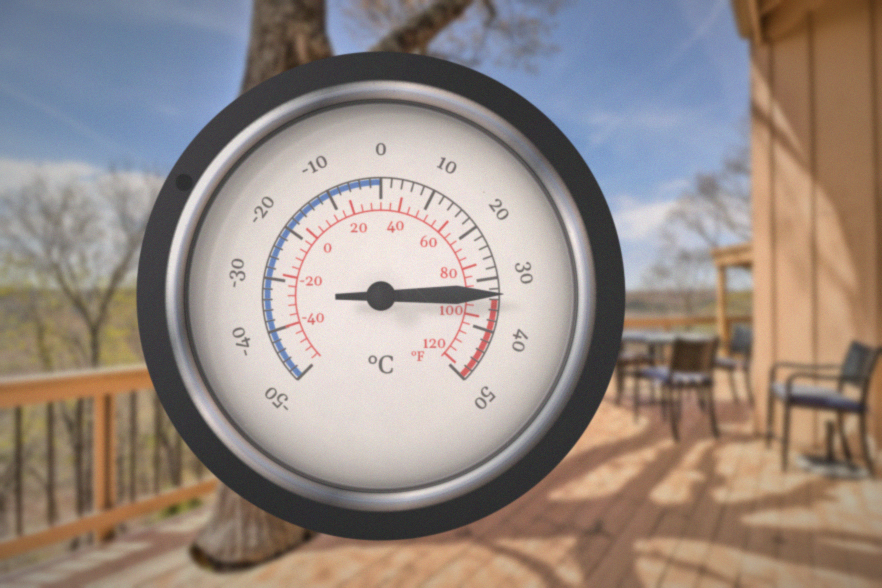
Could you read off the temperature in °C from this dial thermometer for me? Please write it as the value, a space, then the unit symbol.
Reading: 33 °C
